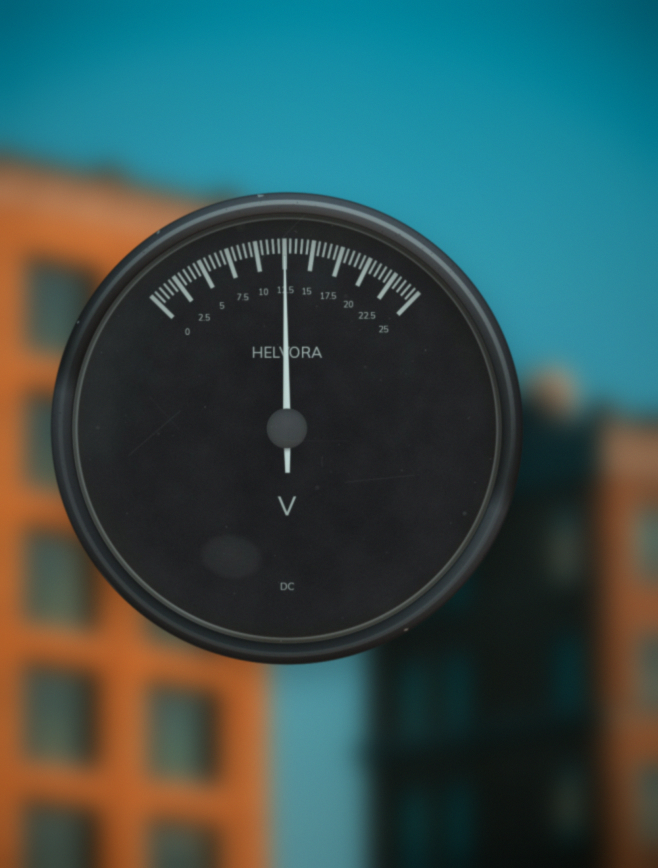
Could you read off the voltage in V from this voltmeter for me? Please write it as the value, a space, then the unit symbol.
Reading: 12.5 V
